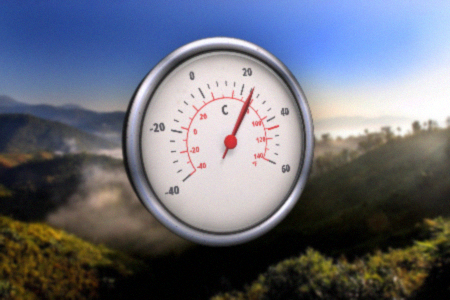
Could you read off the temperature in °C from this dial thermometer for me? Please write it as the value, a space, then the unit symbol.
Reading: 24 °C
